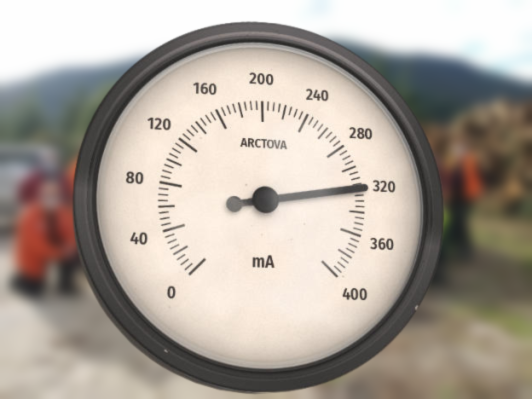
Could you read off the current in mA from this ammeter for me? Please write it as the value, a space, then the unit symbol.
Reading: 320 mA
